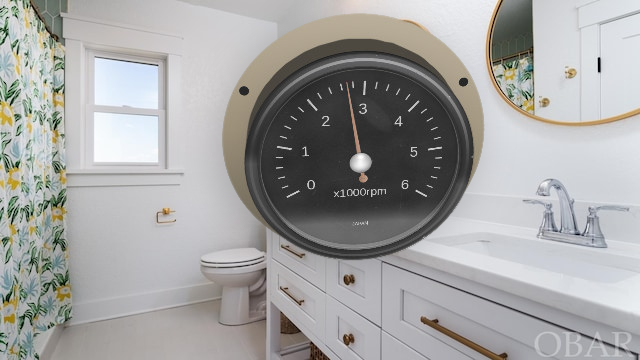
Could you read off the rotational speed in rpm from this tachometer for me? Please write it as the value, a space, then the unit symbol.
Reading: 2700 rpm
